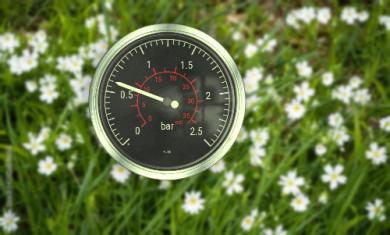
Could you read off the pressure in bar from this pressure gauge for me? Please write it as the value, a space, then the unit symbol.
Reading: 0.6 bar
